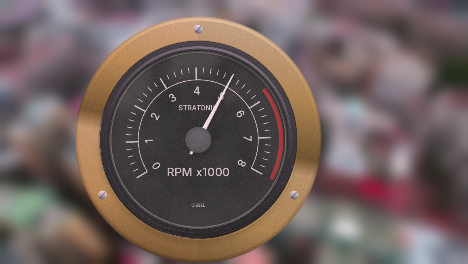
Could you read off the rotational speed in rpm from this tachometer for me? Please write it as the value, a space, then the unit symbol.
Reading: 5000 rpm
